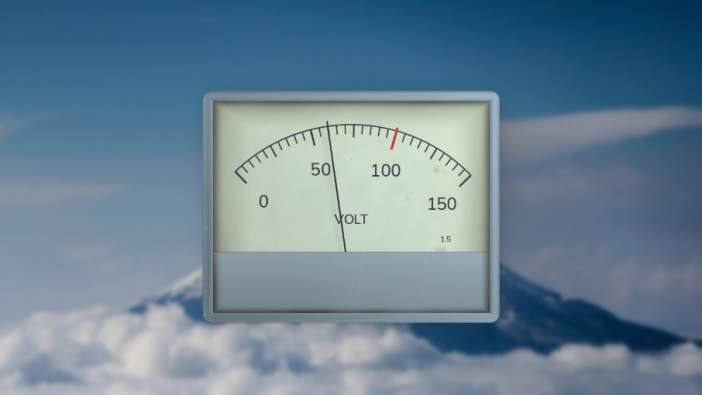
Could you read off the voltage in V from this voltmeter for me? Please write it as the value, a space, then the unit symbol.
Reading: 60 V
